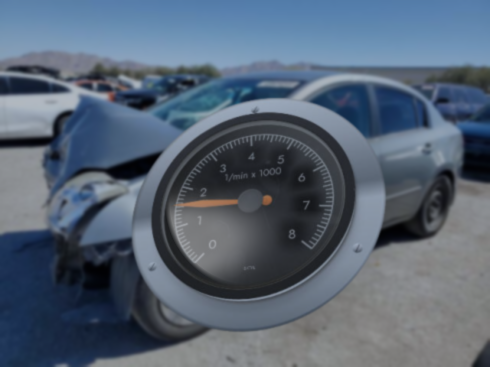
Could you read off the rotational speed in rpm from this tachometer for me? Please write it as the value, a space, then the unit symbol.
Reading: 1500 rpm
